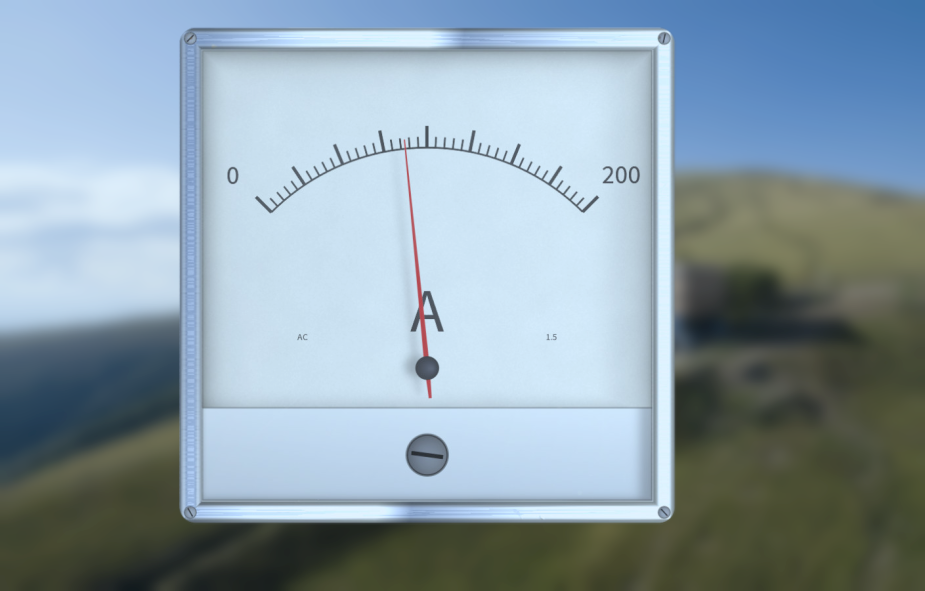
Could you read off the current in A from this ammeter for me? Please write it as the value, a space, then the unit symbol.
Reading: 87.5 A
